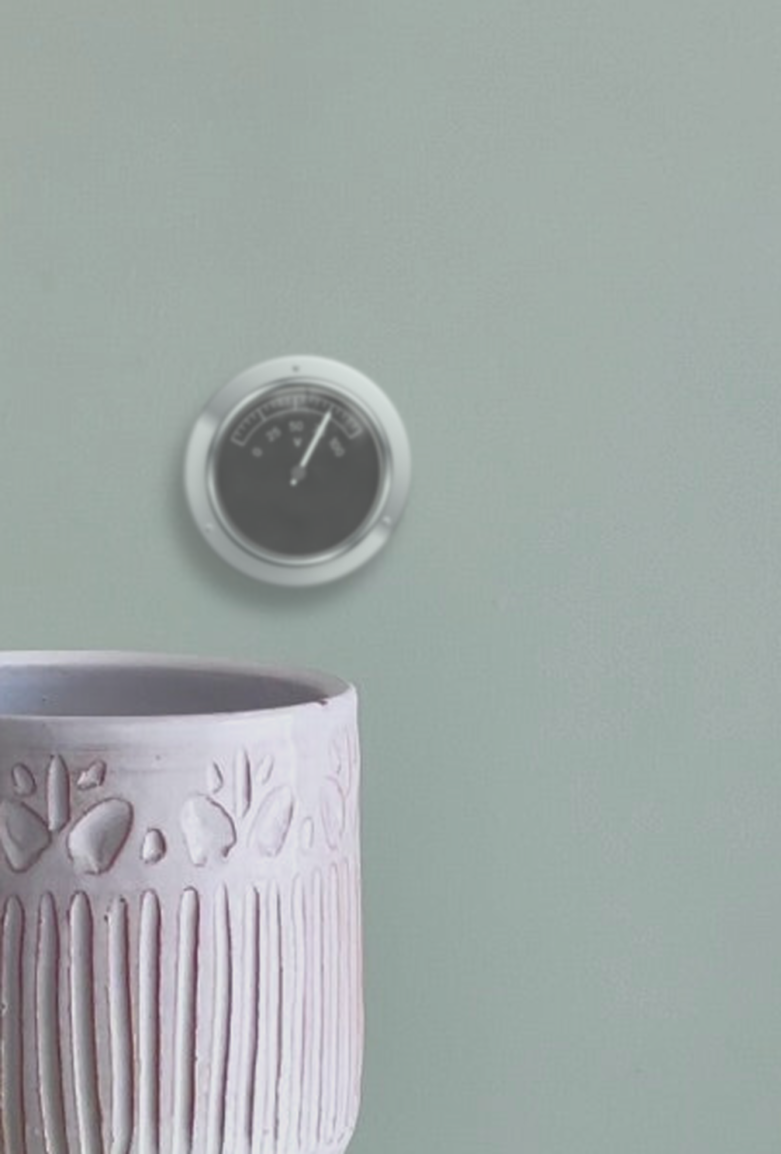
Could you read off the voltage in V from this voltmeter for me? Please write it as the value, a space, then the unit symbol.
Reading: 75 V
